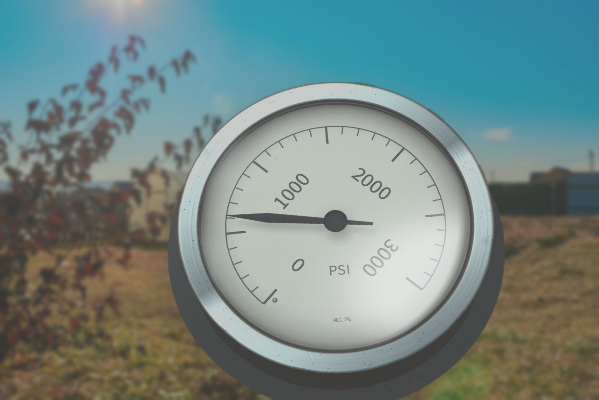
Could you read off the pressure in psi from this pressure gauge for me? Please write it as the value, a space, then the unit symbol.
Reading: 600 psi
